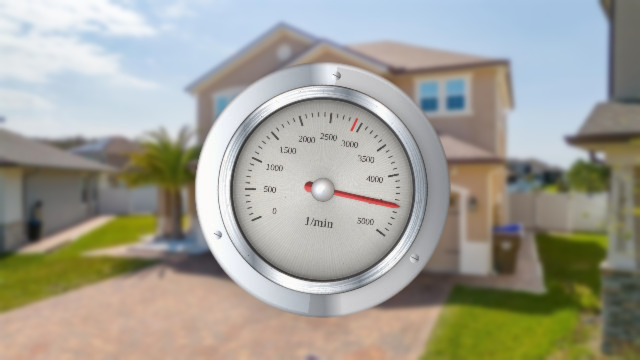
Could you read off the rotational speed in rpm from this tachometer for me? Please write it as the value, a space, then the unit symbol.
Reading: 4500 rpm
